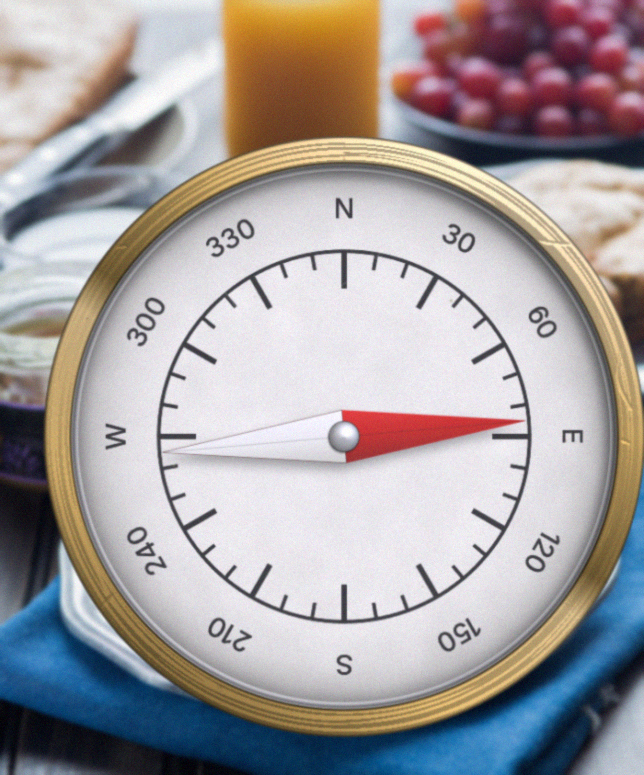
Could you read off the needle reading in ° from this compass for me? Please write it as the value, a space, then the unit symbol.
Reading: 85 °
